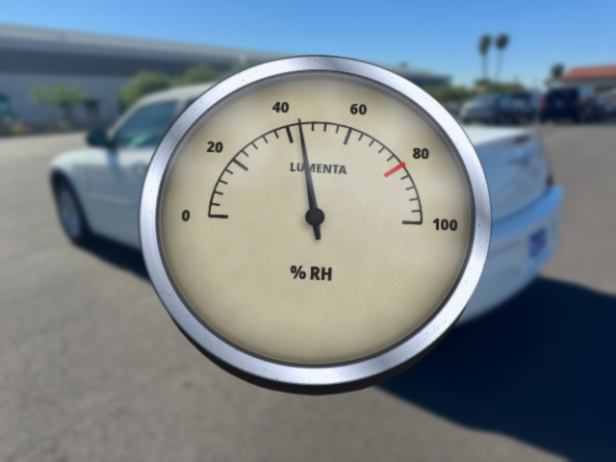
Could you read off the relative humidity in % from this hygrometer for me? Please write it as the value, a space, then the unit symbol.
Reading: 44 %
